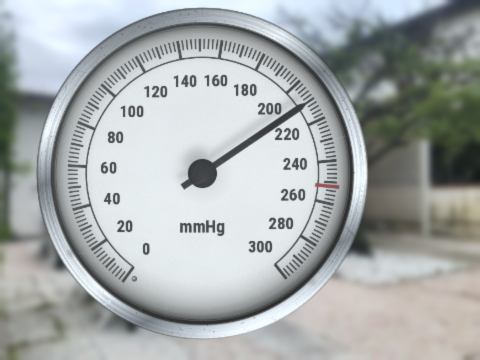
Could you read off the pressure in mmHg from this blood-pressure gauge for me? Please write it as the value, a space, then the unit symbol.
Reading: 210 mmHg
